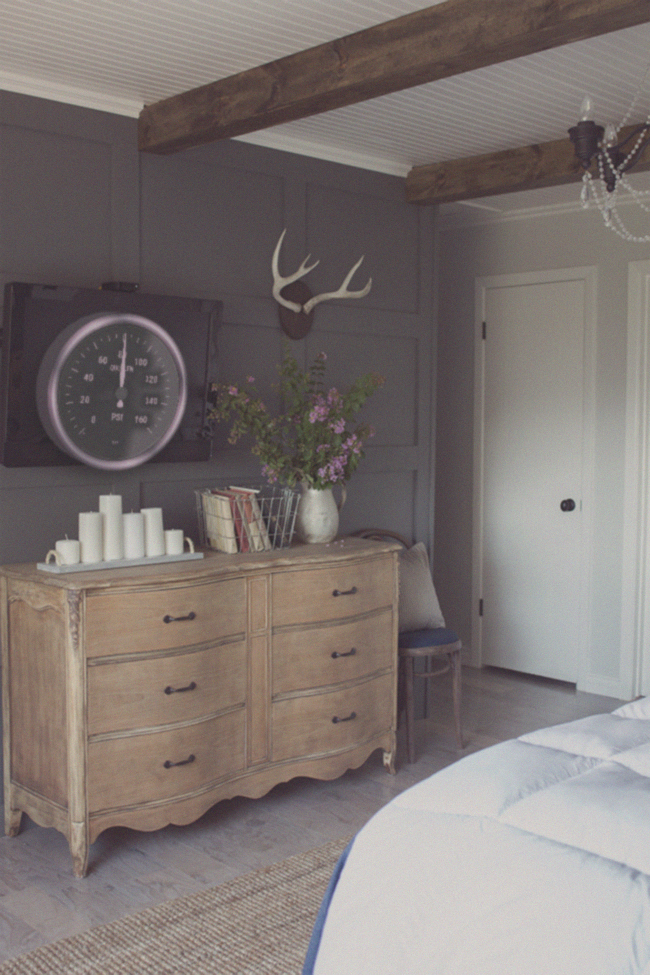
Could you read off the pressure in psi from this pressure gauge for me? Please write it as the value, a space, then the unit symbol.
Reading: 80 psi
